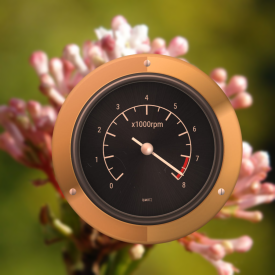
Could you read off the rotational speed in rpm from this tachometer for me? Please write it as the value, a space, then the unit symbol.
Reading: 7750 rpm
